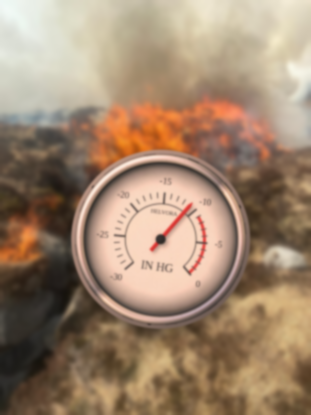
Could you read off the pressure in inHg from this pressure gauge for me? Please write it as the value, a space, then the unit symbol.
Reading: -11 inHg
